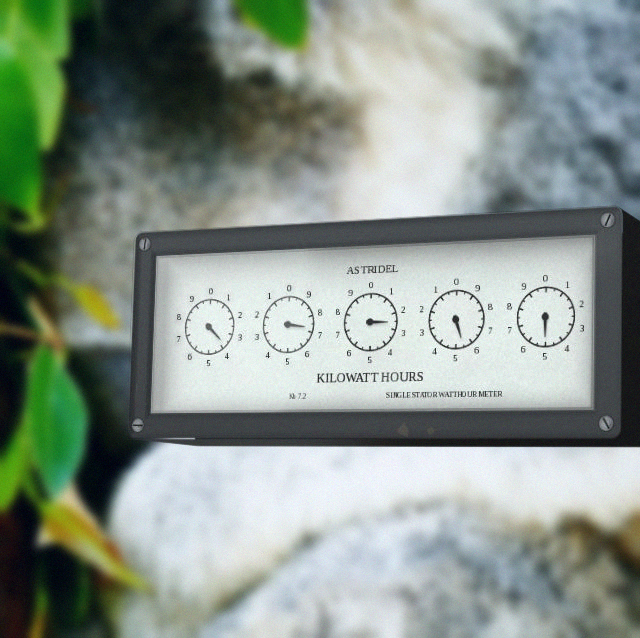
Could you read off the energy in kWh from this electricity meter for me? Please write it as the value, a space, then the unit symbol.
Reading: 37255 kWh
